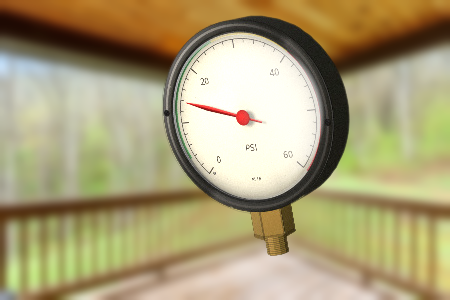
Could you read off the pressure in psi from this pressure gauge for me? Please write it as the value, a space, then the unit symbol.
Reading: 14 psi
